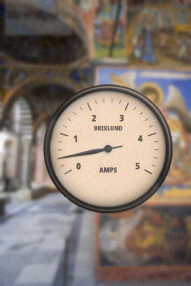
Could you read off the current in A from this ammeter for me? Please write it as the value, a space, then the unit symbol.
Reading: 0.4 A
